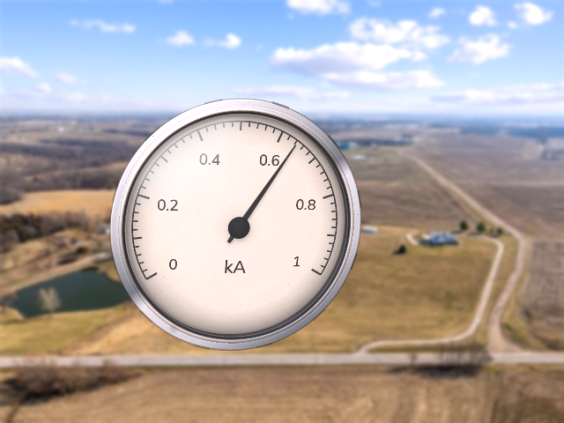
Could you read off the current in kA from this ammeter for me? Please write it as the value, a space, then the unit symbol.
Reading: 0.64 kA
